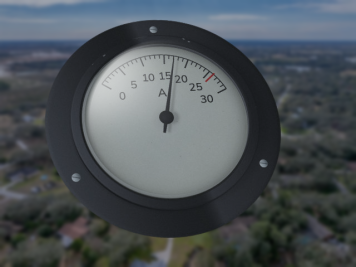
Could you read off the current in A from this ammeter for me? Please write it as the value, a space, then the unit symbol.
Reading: 17 A
